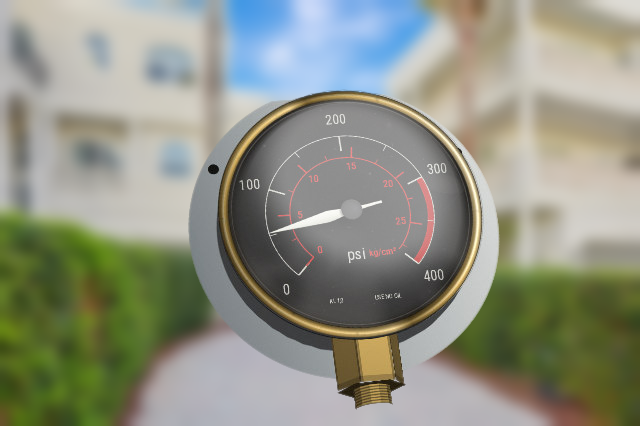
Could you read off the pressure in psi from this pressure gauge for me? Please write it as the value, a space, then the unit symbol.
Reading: 50 psi
